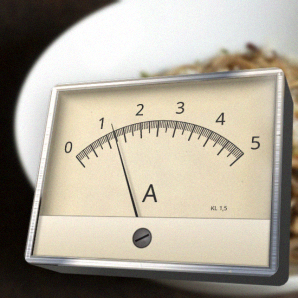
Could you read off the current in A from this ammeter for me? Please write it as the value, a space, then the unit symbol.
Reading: 1.25 A
